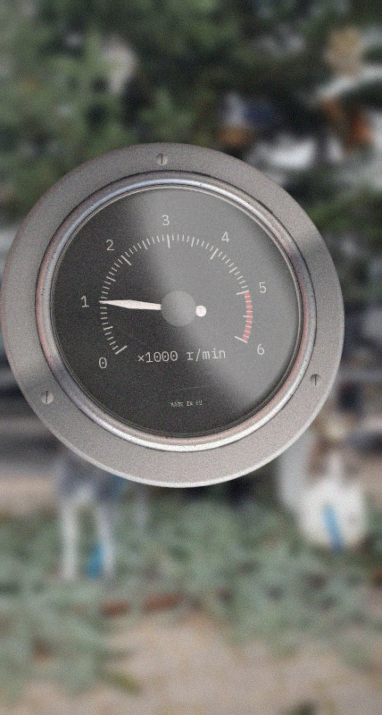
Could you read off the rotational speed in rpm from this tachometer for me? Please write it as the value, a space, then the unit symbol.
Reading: 1000 rpm
